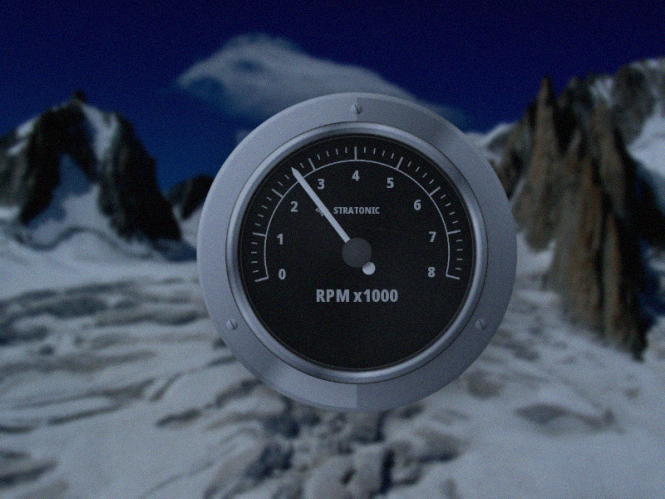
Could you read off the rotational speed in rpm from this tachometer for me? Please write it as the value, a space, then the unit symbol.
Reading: 2600 rpm
